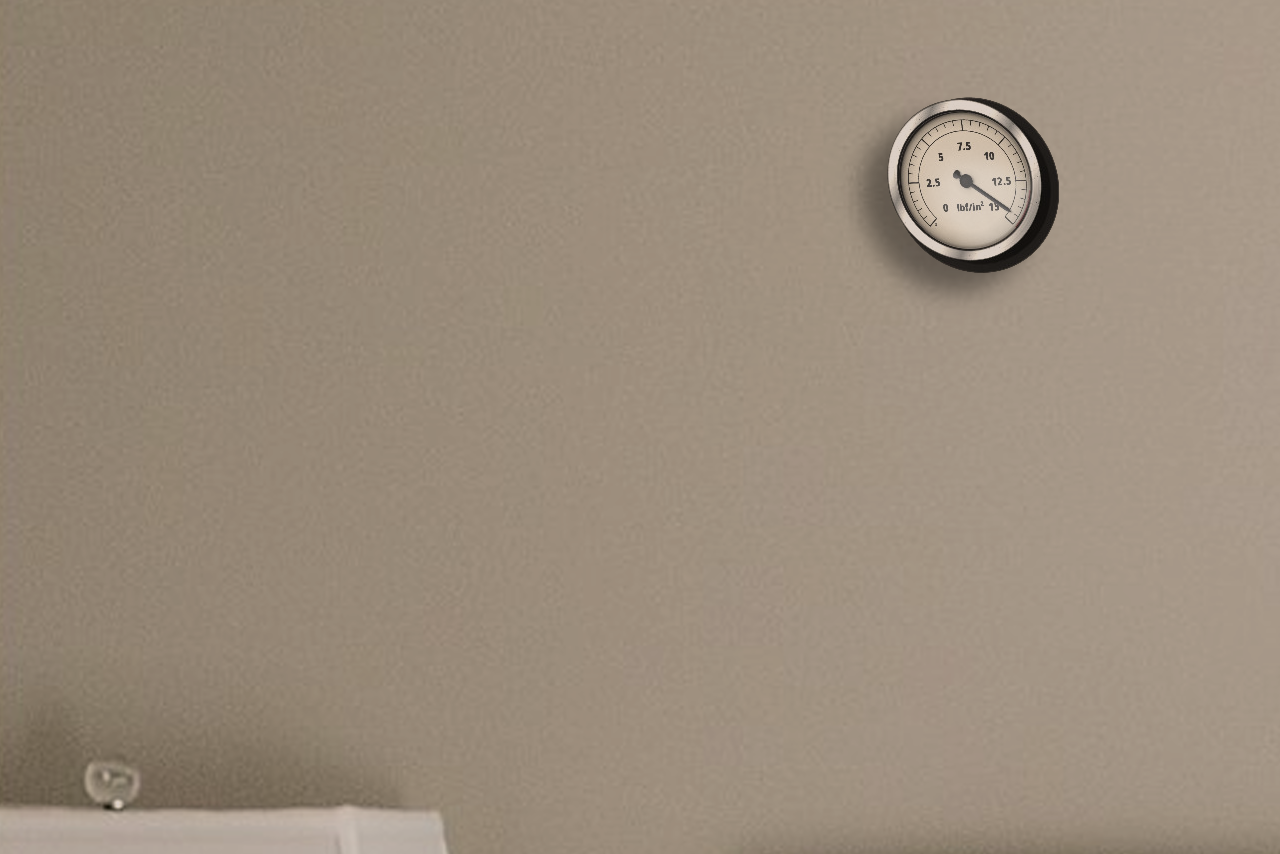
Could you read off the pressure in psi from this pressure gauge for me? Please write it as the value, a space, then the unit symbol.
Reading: 14.5 psi
